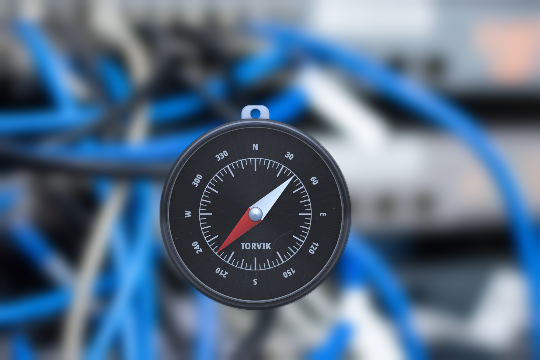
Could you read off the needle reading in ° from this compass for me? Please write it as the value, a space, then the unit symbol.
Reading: 225 °
